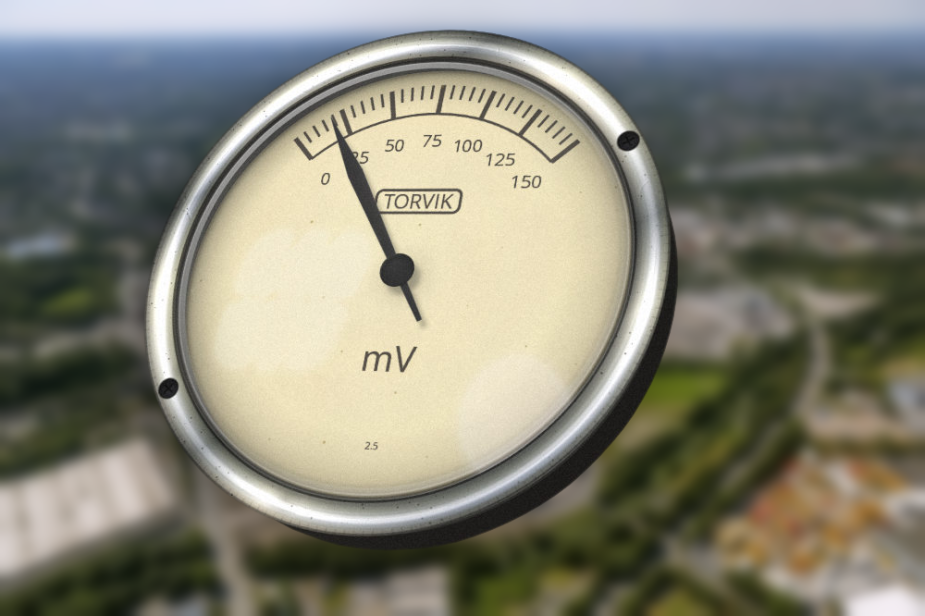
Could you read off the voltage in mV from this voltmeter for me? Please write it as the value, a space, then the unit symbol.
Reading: 20 mV
